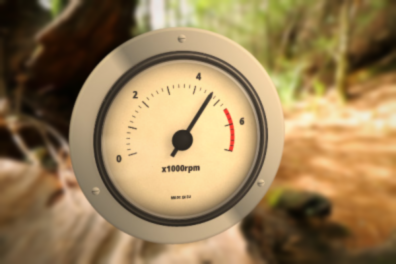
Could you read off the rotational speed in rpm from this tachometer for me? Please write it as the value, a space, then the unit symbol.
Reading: 4600 rpm
